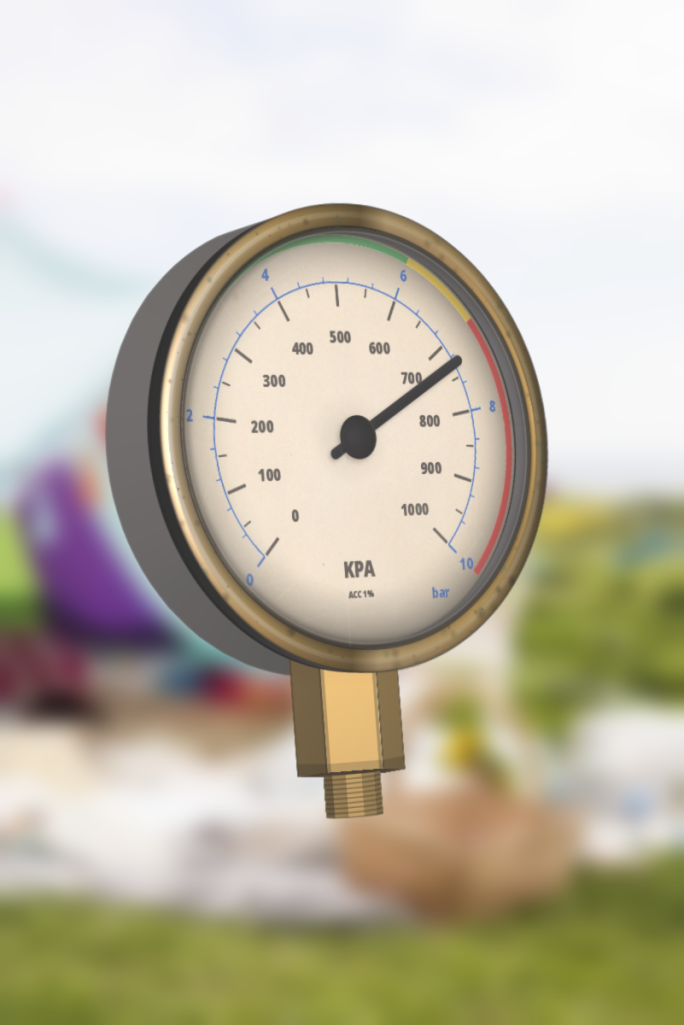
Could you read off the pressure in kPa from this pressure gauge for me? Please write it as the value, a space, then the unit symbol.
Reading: 725 kPa
